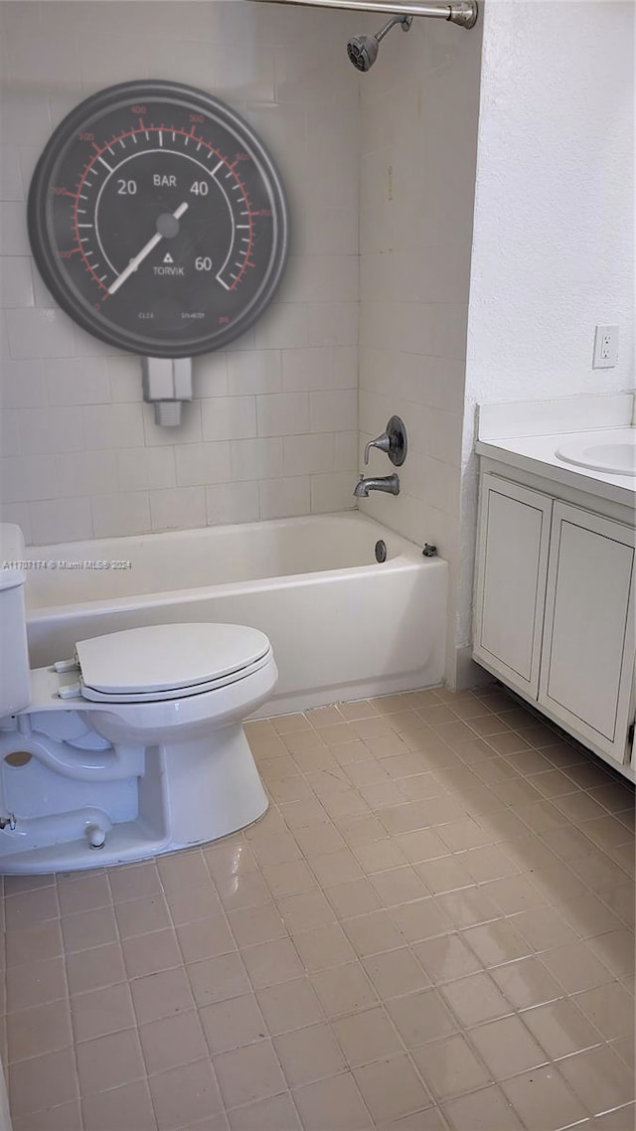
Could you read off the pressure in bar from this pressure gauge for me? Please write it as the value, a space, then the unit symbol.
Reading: 0 bar
